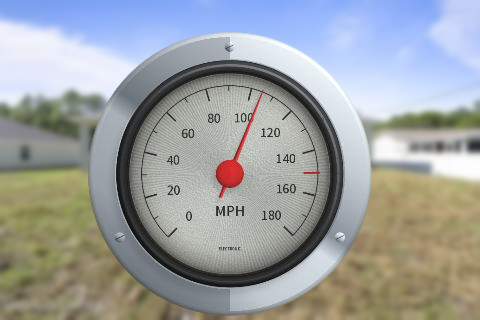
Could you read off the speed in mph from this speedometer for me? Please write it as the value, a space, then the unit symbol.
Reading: 105 mph
